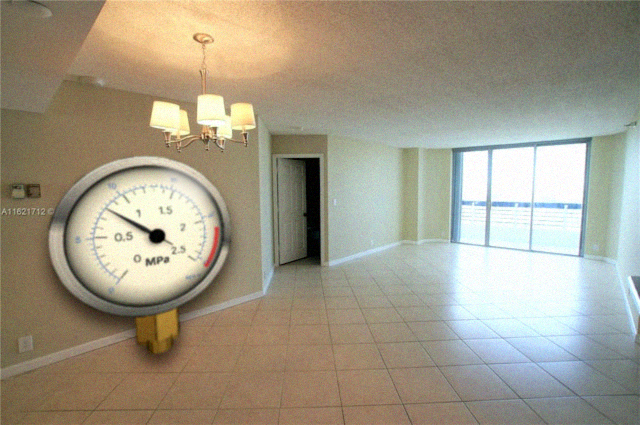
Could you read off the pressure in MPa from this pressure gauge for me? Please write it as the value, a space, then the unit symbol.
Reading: 0.8 MPa
